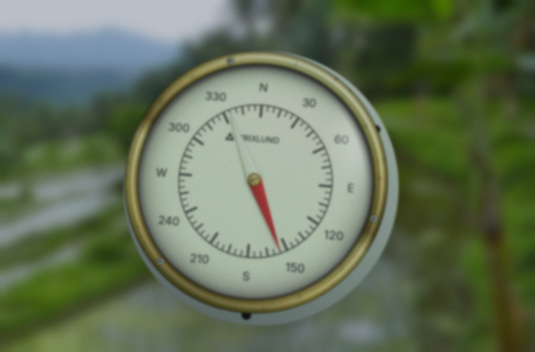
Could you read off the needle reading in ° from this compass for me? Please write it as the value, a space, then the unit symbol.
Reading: 155 °
